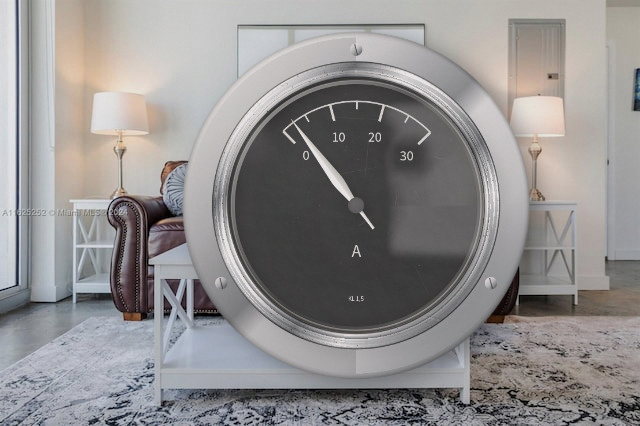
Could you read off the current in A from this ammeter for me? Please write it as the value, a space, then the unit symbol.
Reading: 2.5 A
